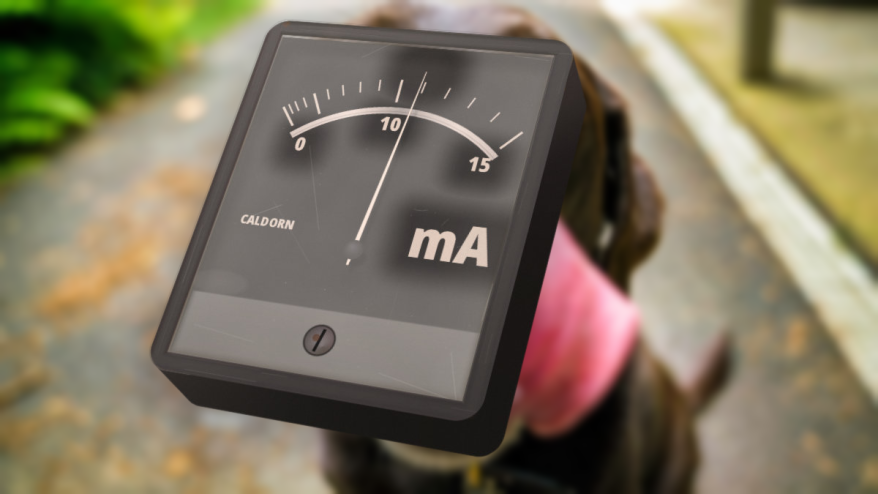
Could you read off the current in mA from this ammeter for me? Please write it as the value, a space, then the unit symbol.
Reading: 11 mA
